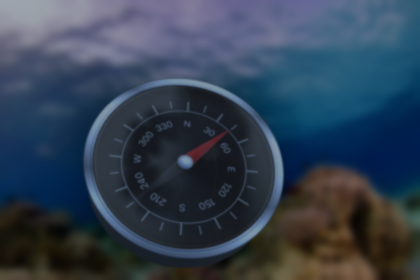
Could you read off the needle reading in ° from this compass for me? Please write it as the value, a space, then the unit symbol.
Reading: 45 °
